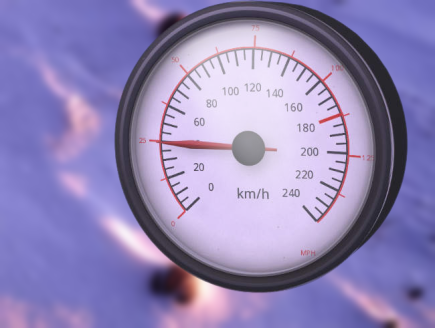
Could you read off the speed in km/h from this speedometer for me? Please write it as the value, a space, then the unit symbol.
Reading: 40 km/h
